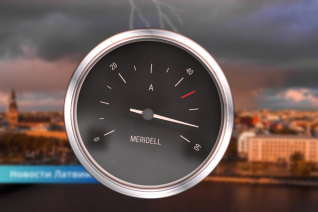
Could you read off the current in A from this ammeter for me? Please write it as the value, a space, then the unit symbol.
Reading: 55 A
